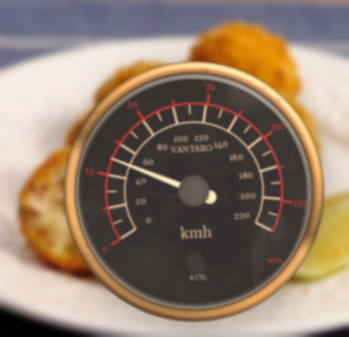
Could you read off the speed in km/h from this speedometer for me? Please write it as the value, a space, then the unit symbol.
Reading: 50 km/h
